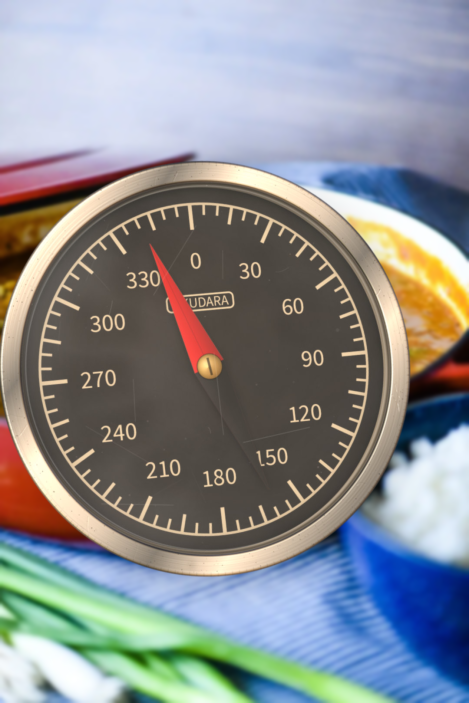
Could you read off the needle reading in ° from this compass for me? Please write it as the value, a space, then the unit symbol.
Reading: 340 °
